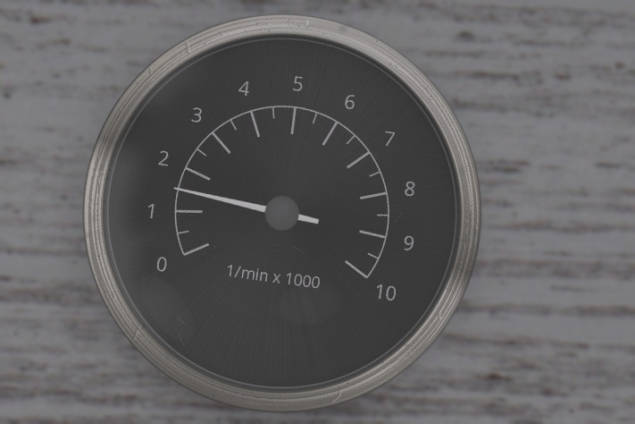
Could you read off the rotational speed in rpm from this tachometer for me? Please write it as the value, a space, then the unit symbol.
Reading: 1500 rpm
